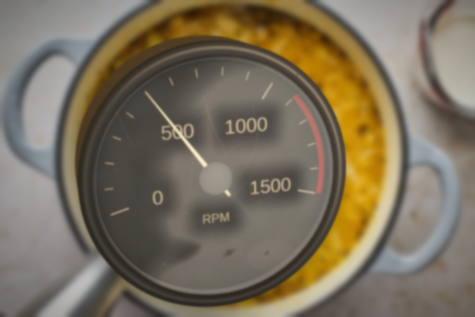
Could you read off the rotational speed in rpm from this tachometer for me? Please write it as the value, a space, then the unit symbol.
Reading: 500 rpm
